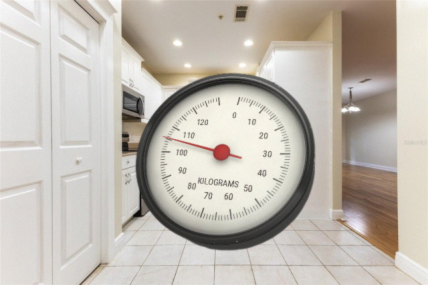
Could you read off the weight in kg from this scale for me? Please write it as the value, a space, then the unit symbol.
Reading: 105 kg
